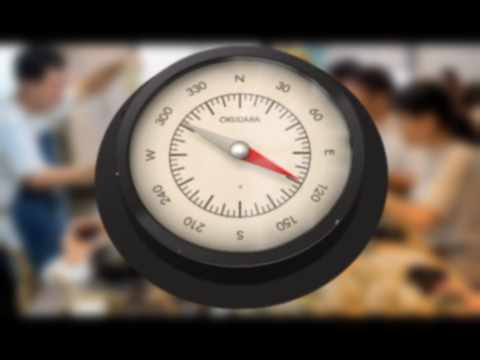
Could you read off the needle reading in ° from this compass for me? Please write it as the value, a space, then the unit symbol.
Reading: 120 °
